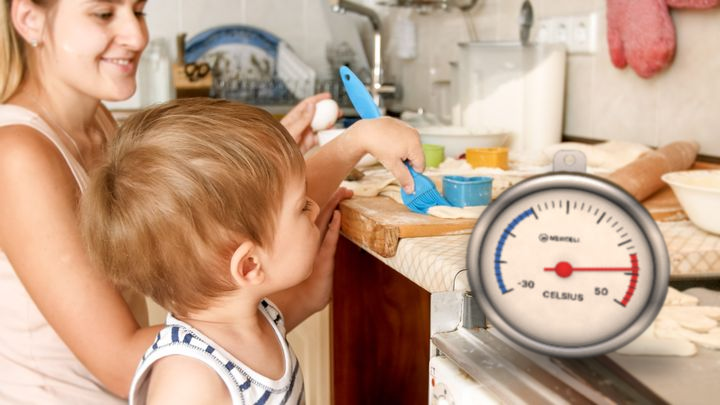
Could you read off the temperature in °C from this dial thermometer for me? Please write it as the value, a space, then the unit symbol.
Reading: 38 °C
